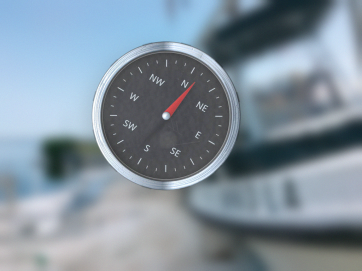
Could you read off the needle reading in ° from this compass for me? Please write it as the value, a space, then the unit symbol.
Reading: 10 °
